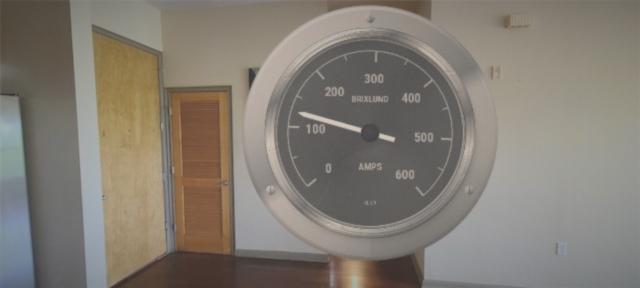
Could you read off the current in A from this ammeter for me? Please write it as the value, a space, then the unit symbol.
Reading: 125 A
